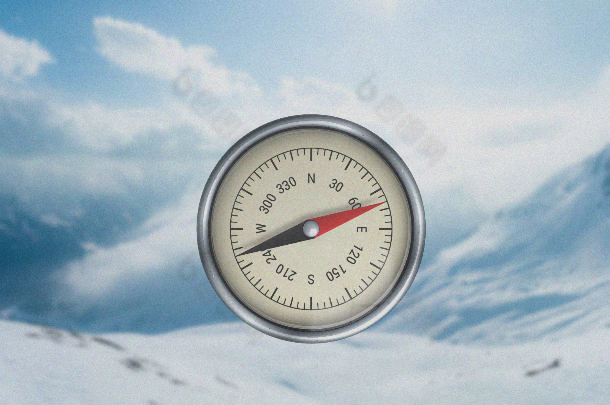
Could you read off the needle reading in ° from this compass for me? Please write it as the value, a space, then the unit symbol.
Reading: 70 °
